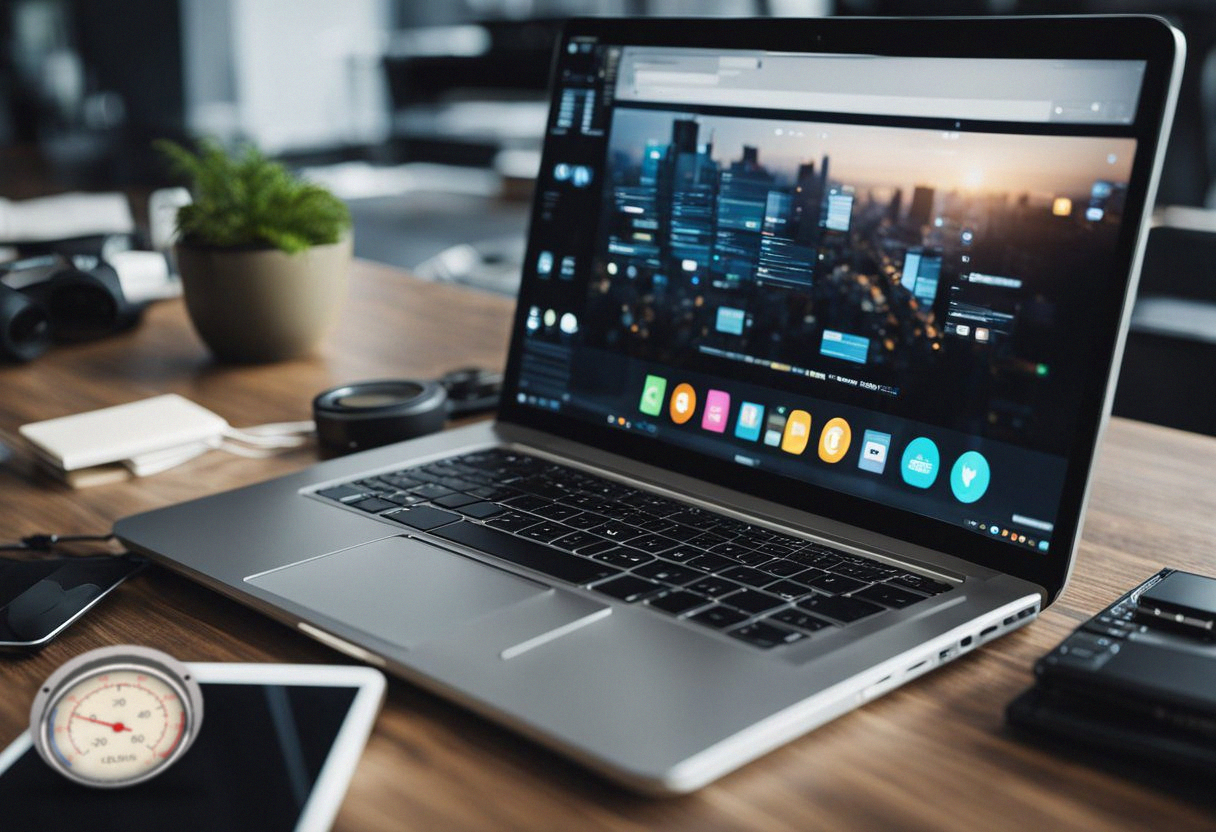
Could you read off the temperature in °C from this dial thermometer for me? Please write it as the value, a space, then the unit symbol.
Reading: 0 °C
